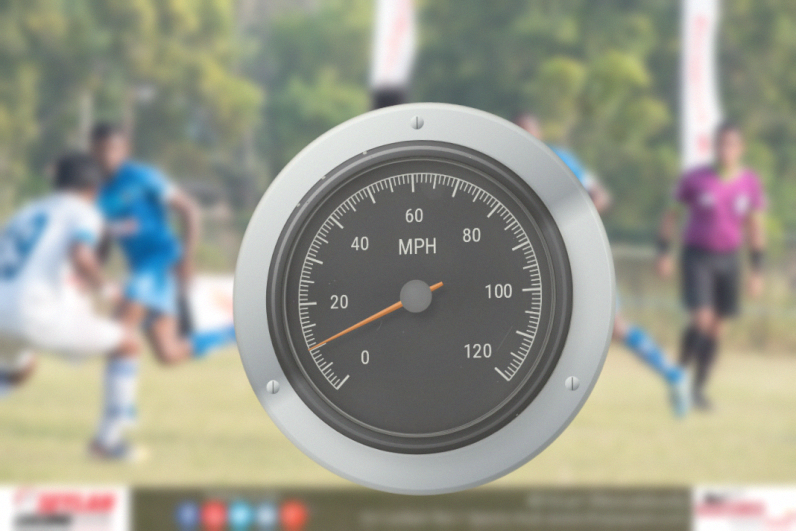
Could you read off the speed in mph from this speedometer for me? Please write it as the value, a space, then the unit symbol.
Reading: 10 mph
